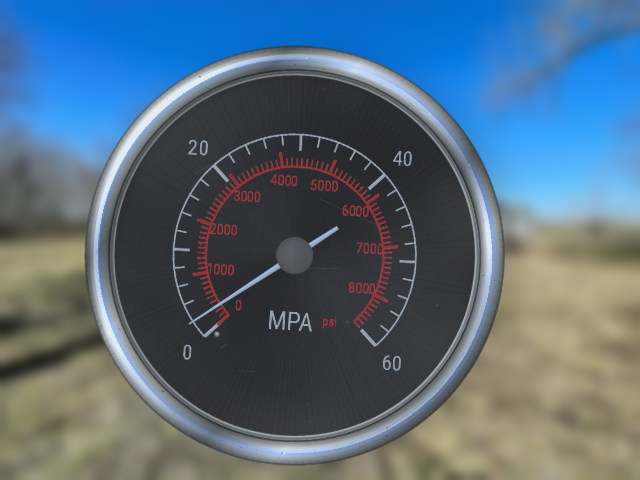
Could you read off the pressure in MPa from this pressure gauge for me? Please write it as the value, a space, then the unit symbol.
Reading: 2 MPa
